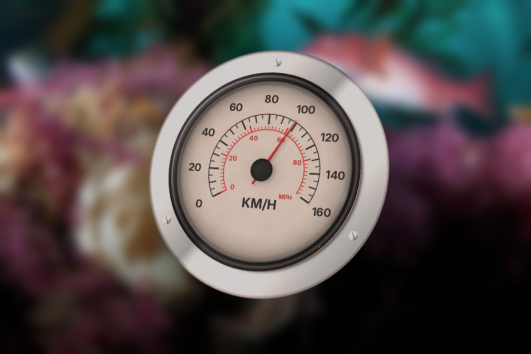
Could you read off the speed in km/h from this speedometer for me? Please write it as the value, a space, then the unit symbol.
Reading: 100 km/h
